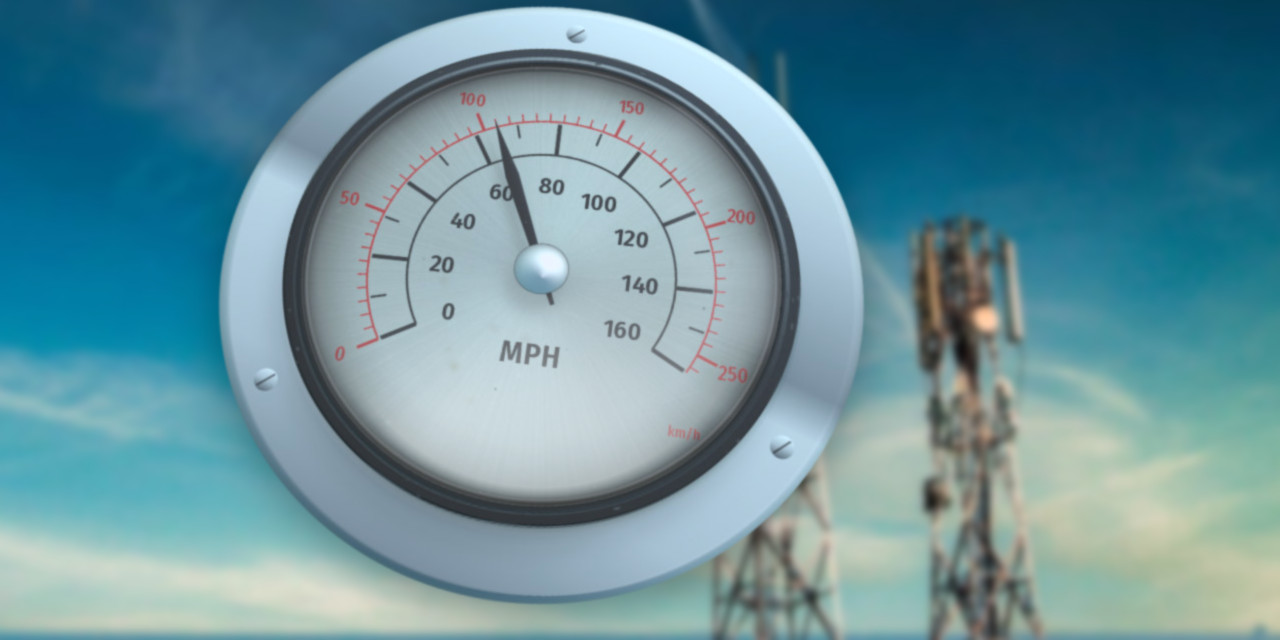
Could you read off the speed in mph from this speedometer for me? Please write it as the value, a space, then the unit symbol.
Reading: 65 mph
